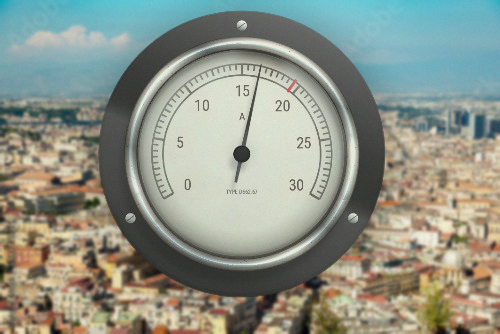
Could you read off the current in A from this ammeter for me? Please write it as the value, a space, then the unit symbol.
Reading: 16.5 A
